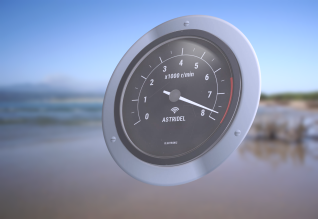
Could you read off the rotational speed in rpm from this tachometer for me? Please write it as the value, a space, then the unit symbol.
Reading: 7750 rpm
